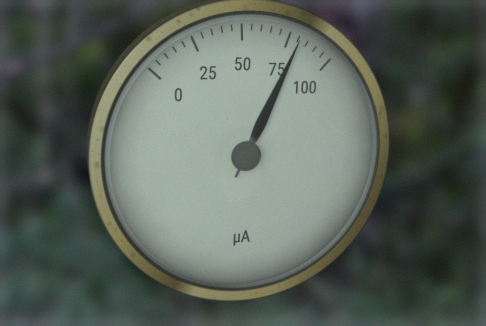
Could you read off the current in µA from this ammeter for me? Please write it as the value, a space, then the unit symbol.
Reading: 80 µA
